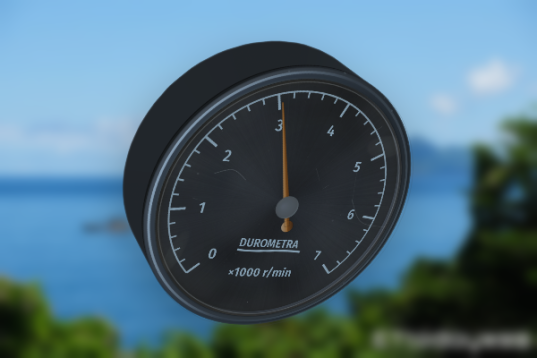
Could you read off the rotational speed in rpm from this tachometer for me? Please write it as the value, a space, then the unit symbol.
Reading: 3000 rpm
